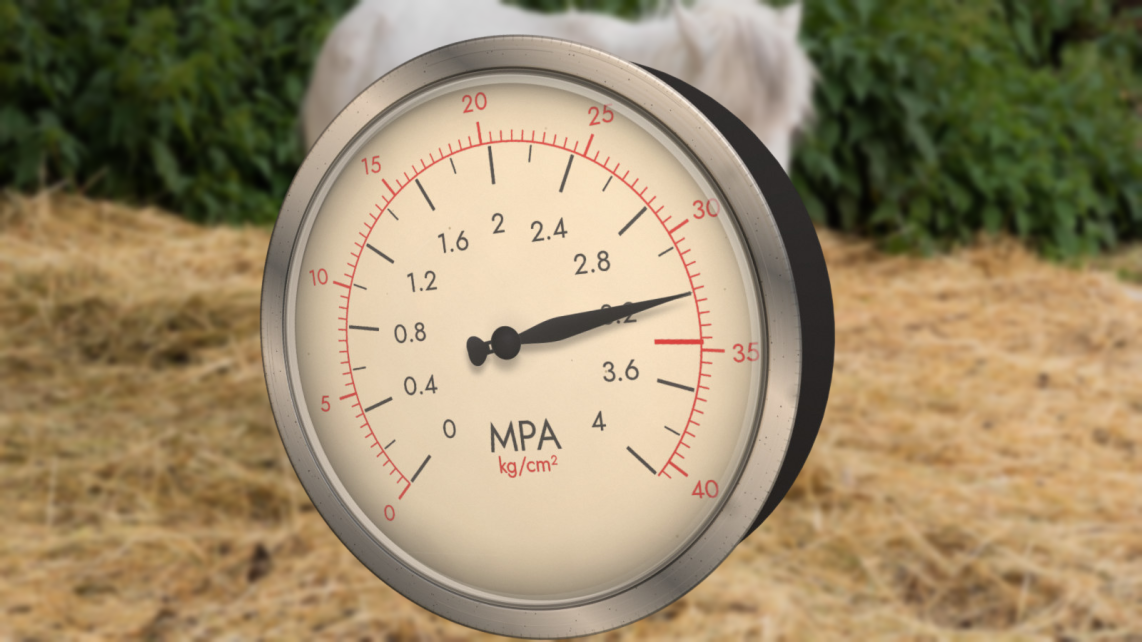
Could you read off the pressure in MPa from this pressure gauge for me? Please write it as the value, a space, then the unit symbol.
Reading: 3.2 MPa
